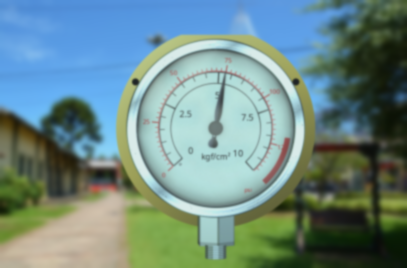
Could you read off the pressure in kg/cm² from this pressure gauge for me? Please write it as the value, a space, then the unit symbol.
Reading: 5.25 kg/cm²
